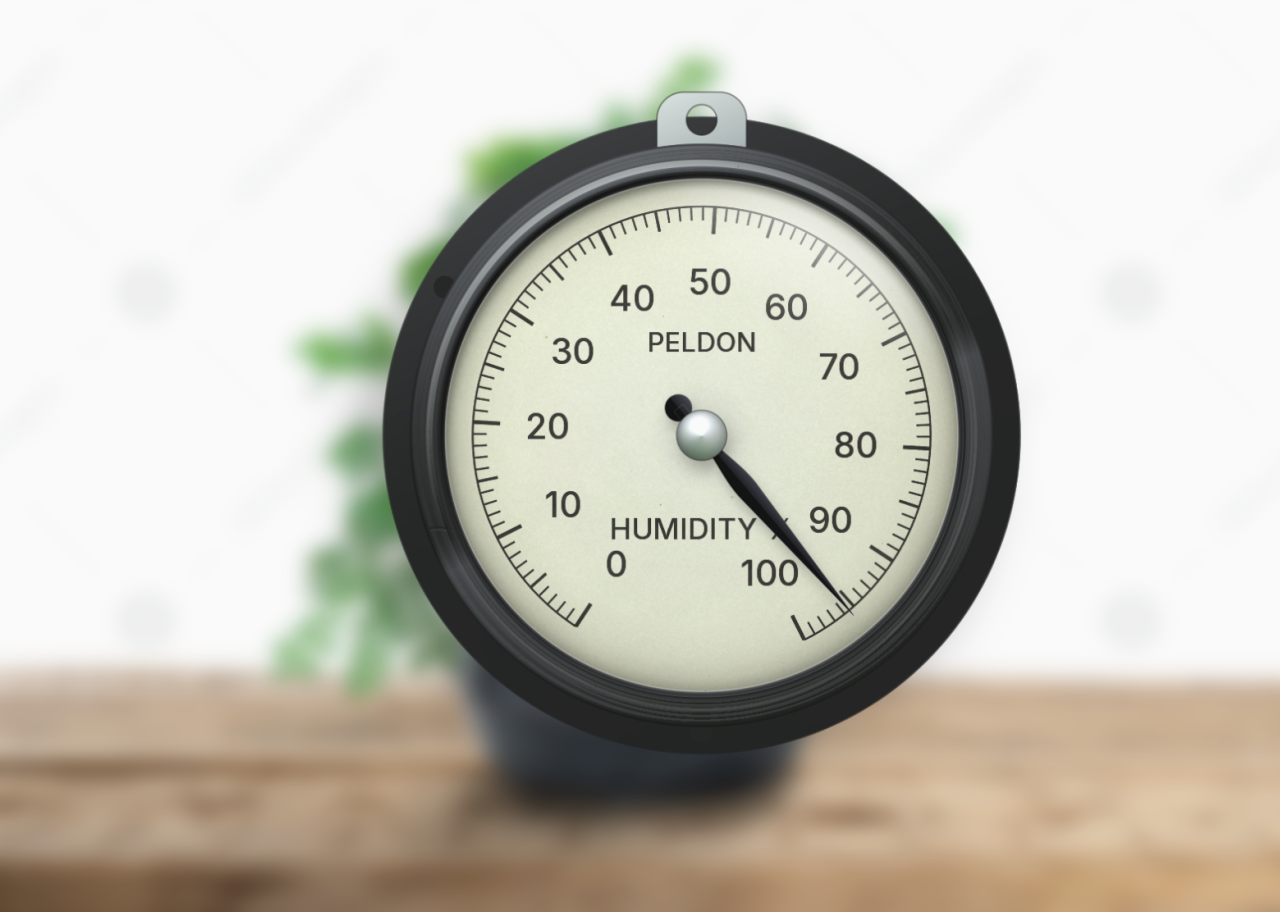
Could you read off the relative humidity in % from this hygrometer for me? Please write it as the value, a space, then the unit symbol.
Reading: 95.5 %
